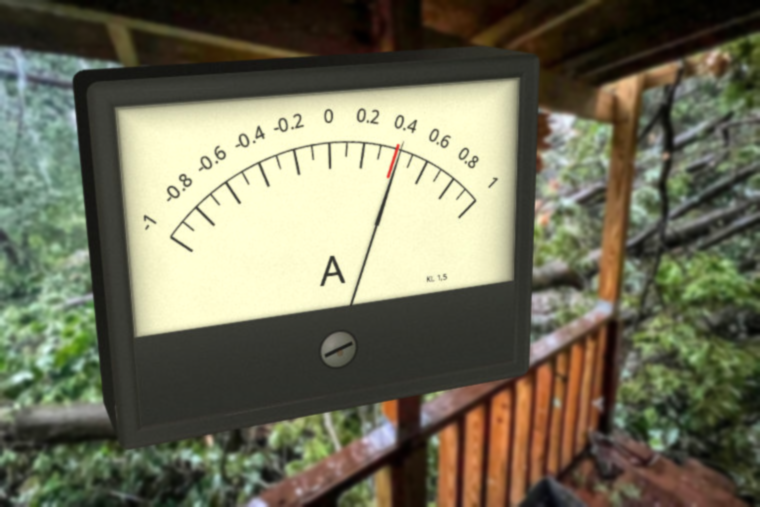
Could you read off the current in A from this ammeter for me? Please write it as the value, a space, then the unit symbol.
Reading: 0.4 A
